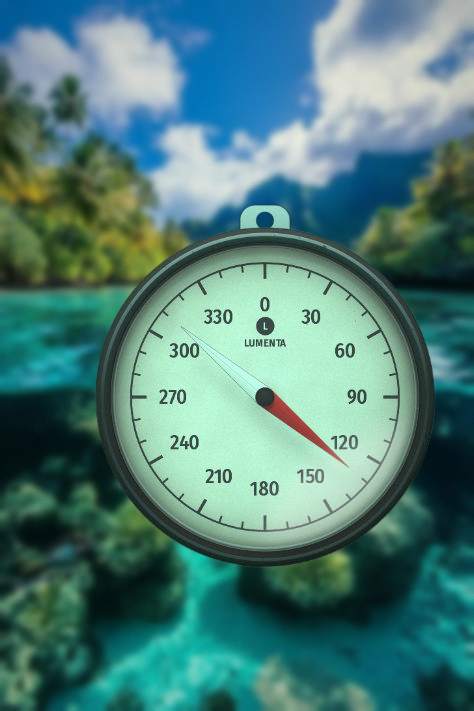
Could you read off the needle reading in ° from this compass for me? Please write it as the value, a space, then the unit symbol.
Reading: 130 °
